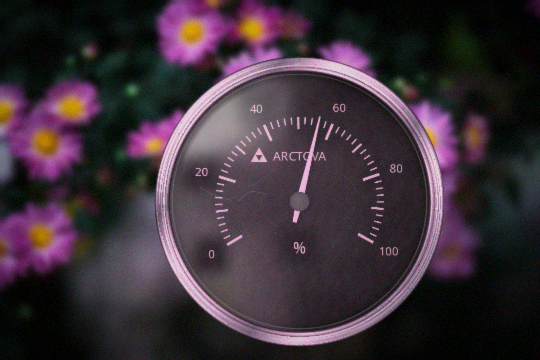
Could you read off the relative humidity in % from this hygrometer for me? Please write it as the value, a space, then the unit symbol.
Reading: 56 %
